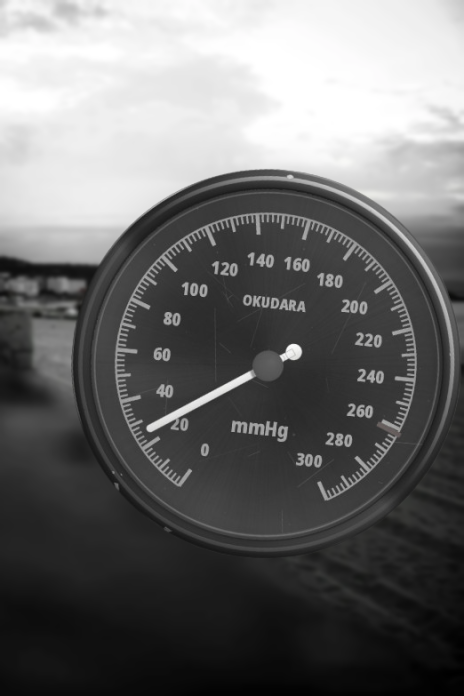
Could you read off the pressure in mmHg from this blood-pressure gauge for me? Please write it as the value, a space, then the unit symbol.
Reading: 26 mmHg
